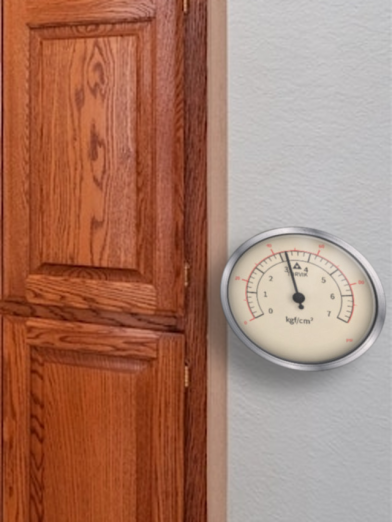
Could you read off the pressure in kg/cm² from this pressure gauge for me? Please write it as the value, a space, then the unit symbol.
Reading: 3.2 kg/cm²
